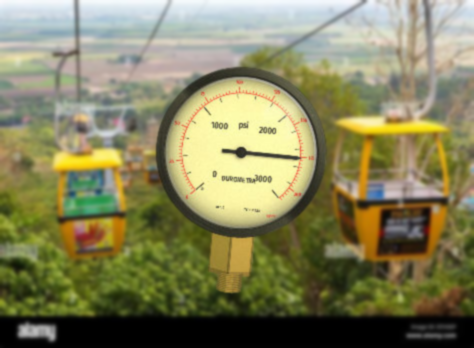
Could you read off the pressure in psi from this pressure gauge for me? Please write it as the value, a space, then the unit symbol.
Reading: 2500 psi
